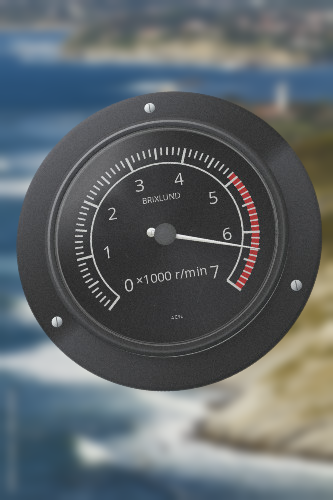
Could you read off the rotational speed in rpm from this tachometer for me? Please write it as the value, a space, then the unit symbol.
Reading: 6300 rpm
